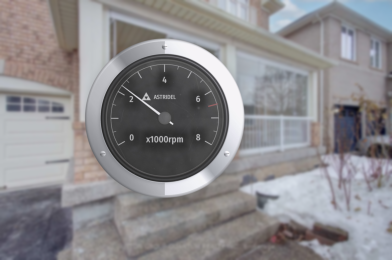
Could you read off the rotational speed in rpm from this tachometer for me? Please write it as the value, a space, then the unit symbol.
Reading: 2250 rpm
